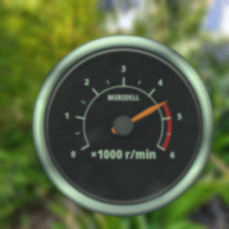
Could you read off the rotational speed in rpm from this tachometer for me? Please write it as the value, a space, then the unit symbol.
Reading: 4500 rpm
